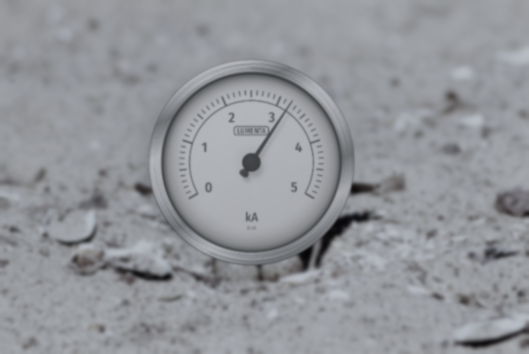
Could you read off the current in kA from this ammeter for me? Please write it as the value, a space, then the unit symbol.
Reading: 3.2 kA
